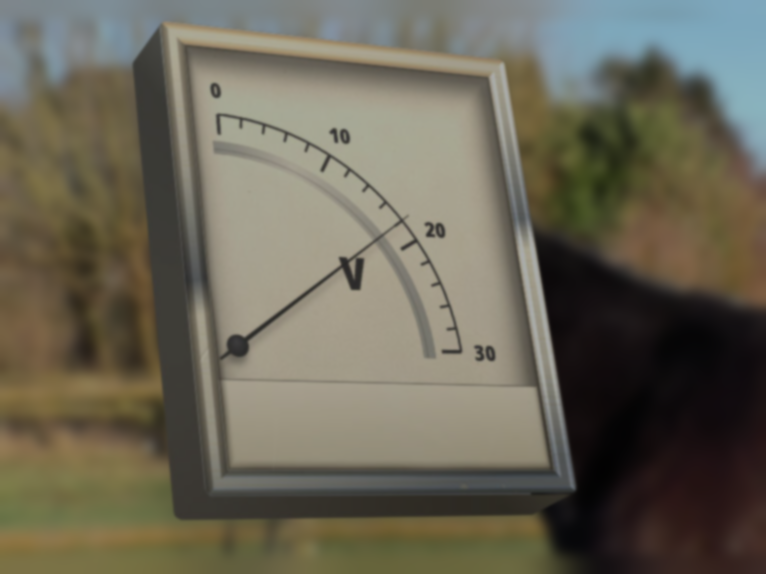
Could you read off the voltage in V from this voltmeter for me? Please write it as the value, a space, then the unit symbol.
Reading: 18 V
